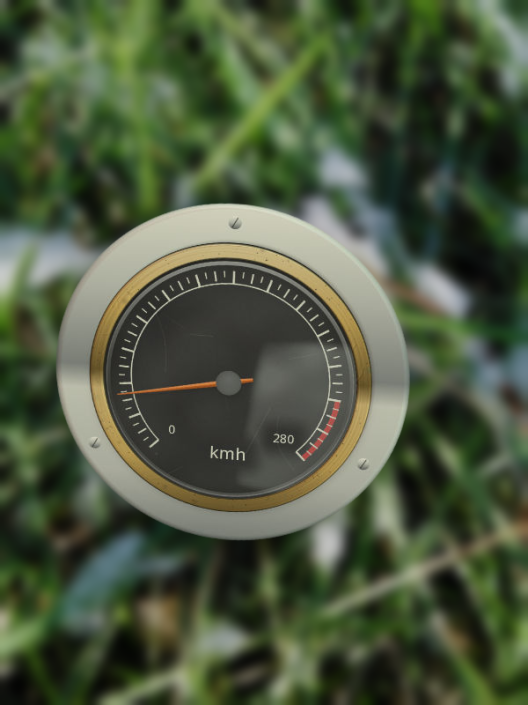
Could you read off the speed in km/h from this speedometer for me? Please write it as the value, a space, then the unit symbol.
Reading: 35 km/h
